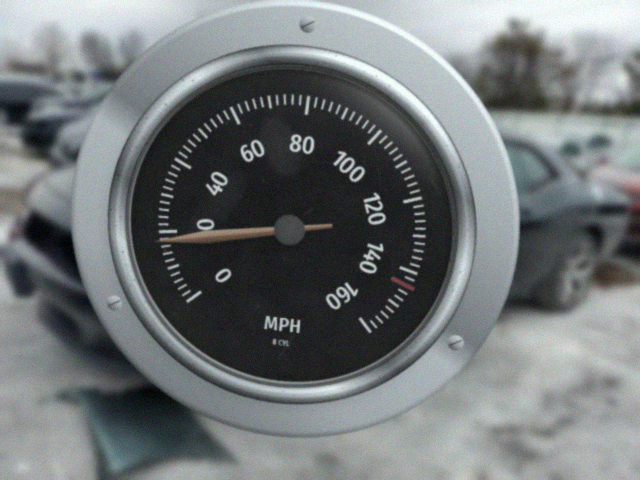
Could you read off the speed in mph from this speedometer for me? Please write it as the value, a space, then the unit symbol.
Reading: 18 mph
